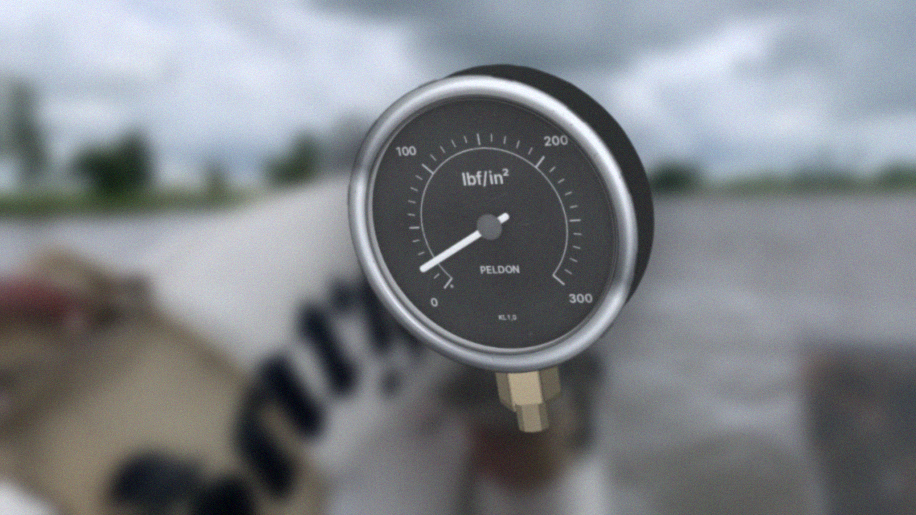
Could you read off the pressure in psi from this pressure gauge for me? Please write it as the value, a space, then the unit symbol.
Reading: 20 psi
